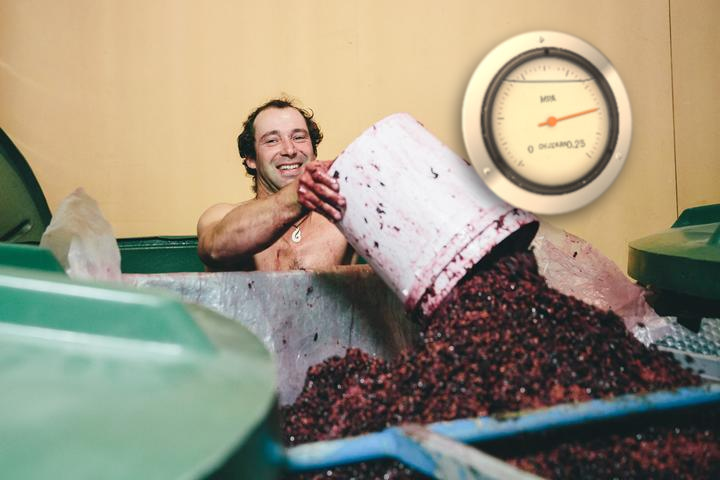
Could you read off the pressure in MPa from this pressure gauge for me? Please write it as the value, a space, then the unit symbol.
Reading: 0.2 MPa
